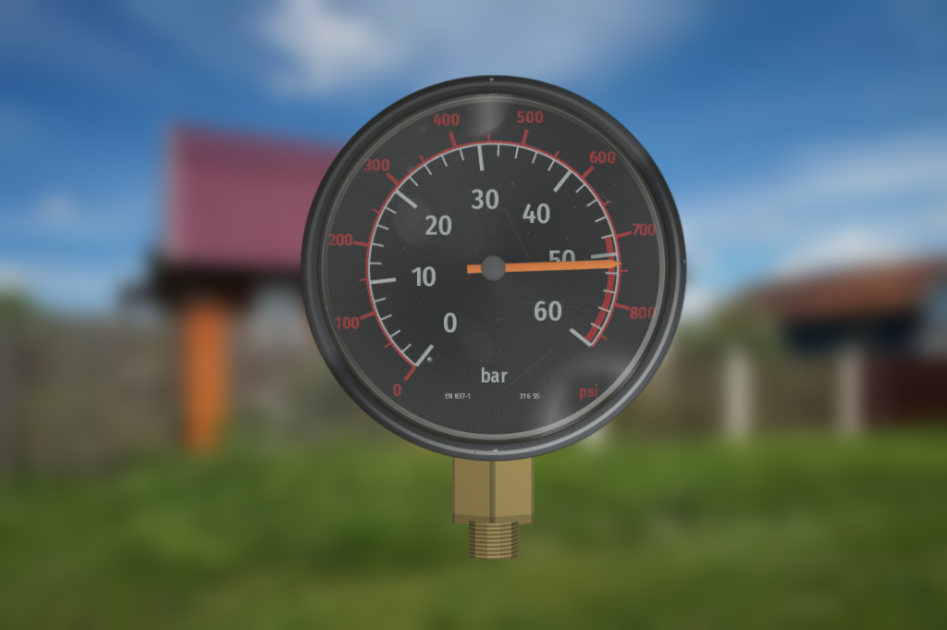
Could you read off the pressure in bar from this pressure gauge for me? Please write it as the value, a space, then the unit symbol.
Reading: 51 bar
